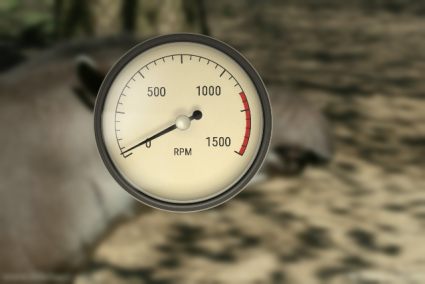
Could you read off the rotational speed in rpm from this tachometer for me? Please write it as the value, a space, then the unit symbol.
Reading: 25 rpm
